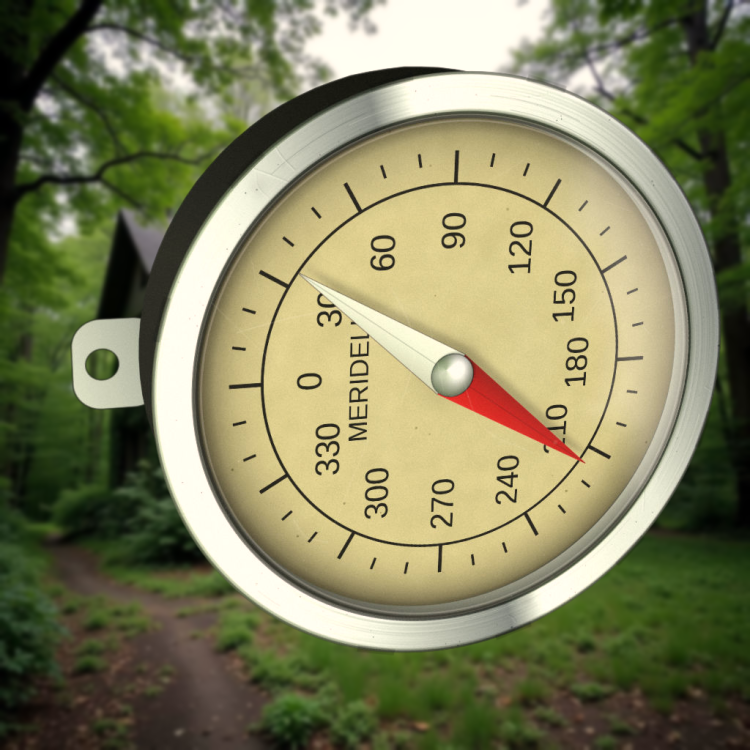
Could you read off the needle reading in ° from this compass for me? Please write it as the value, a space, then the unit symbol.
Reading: 215 °
